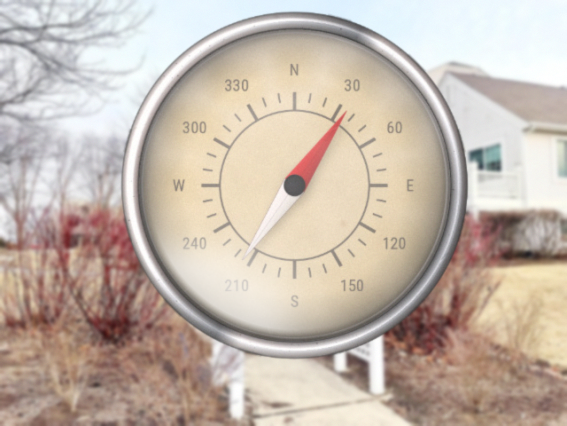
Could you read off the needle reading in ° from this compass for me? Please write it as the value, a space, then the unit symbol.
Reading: 35 °
